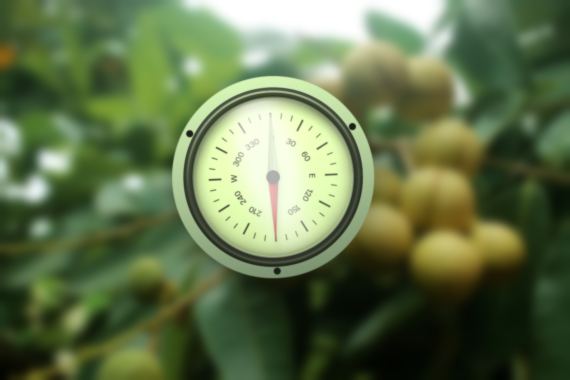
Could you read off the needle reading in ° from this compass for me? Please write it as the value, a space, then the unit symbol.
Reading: 180 °
